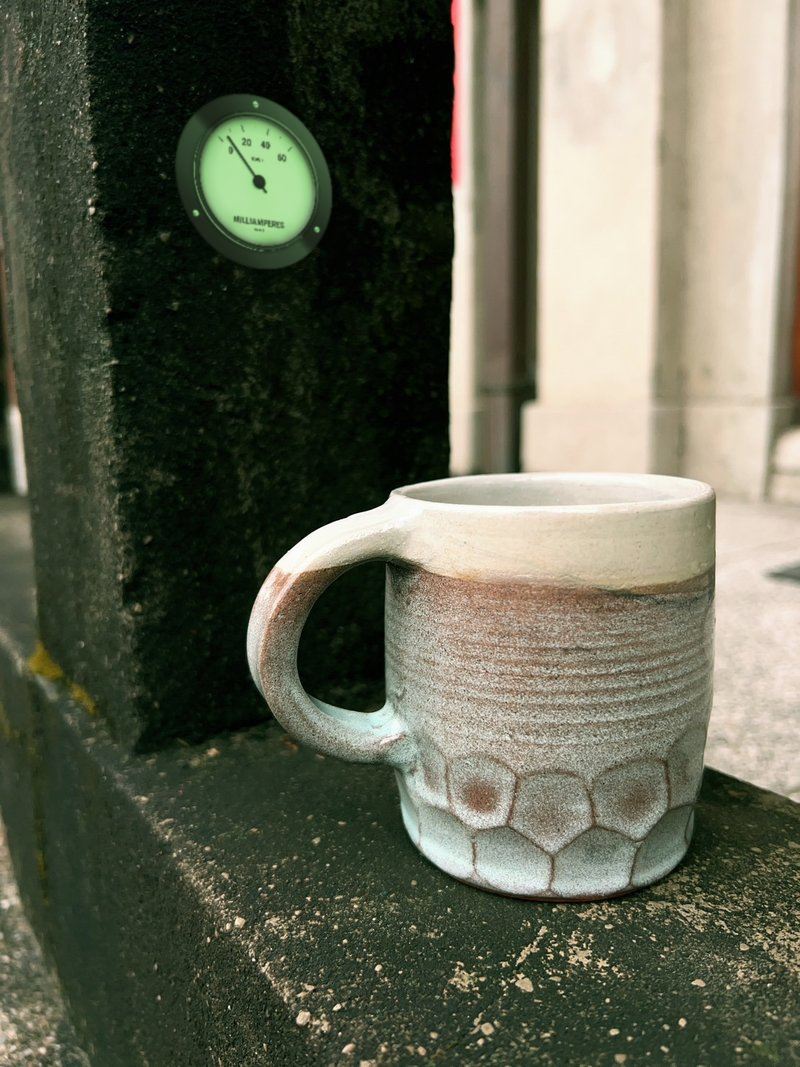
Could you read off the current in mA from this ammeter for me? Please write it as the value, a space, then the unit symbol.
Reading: 5 mA
